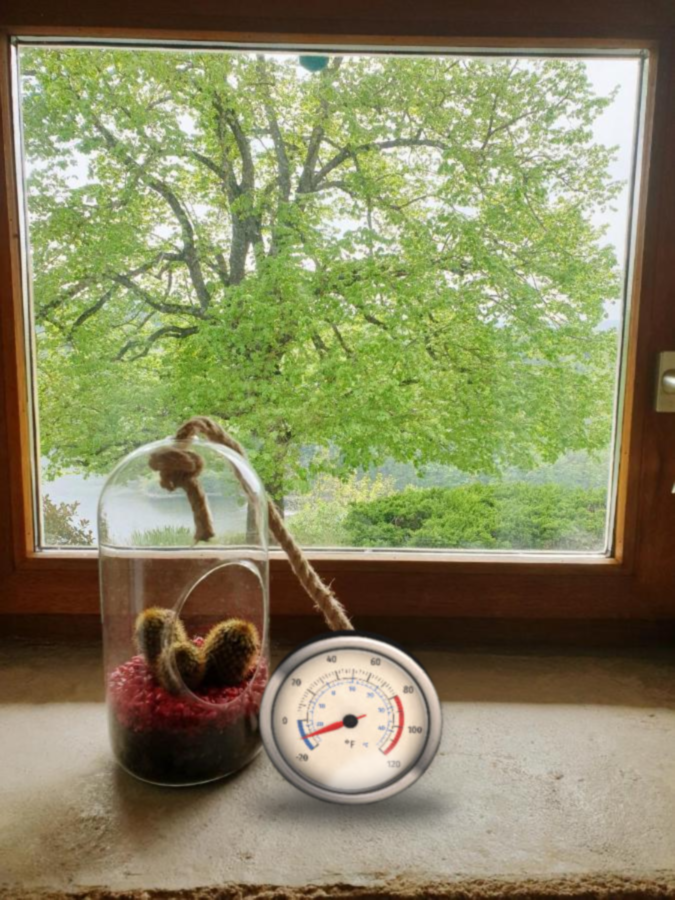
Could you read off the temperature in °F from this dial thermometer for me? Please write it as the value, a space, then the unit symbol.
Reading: -10 °F
